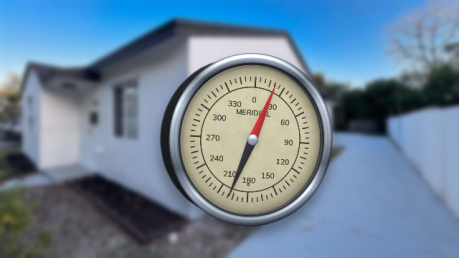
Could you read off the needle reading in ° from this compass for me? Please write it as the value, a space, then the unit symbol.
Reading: 20 °
